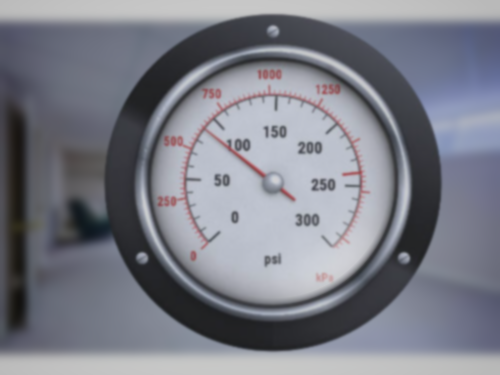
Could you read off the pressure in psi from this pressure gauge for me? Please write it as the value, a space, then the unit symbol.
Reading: 90 psi
